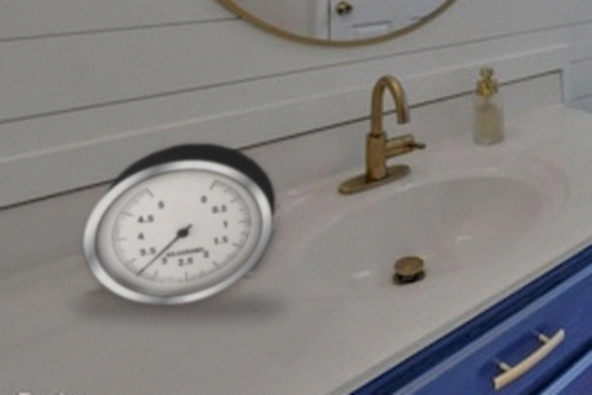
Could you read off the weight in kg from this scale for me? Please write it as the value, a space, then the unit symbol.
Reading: 3.25 kg
